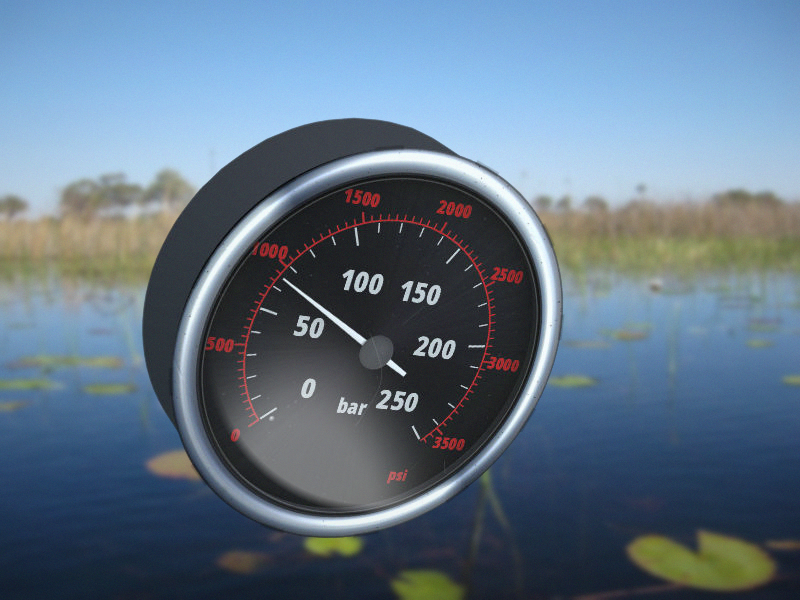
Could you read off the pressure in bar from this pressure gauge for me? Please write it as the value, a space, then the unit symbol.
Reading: 65 bar
